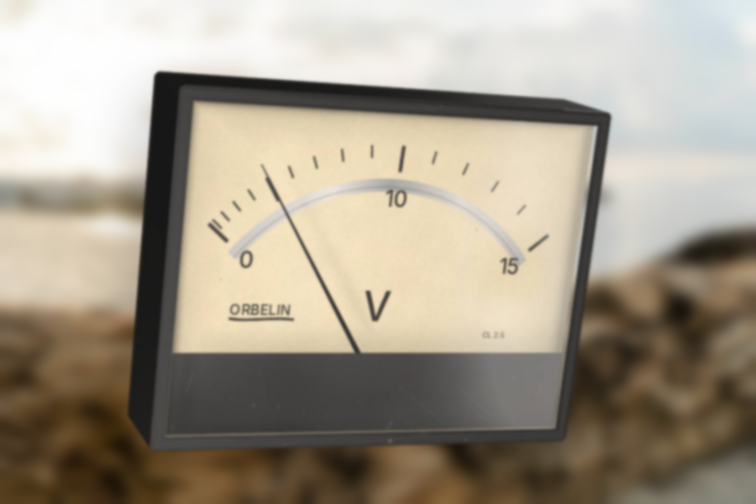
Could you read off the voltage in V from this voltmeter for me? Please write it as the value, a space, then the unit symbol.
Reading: 5 V
